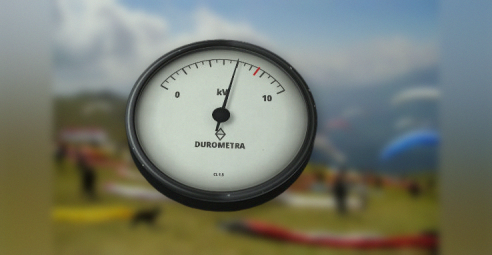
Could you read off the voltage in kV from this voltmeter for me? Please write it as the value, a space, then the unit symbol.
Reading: 6 kV
